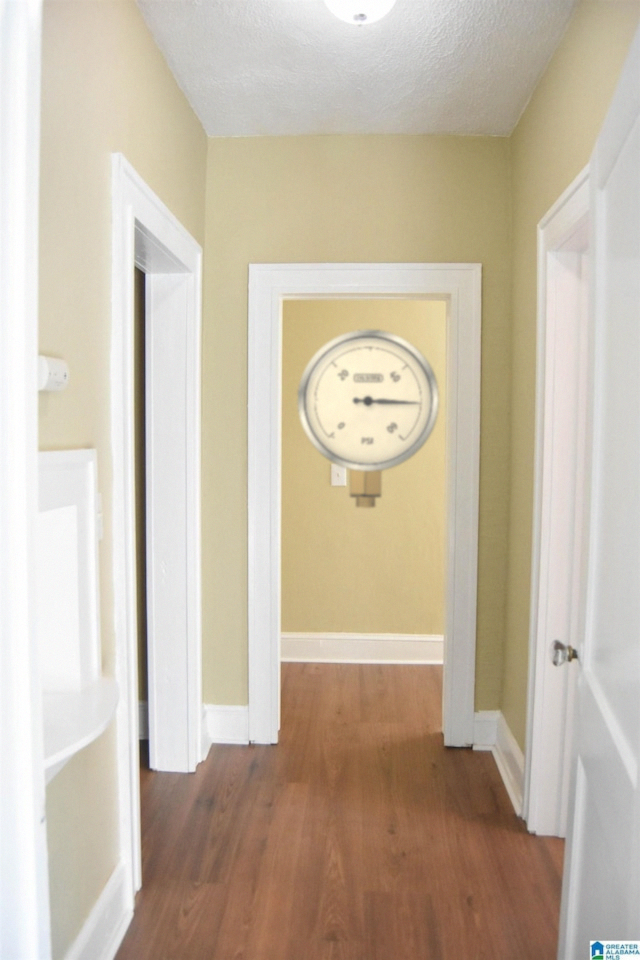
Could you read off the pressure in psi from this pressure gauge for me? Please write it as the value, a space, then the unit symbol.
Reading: 50 psi
